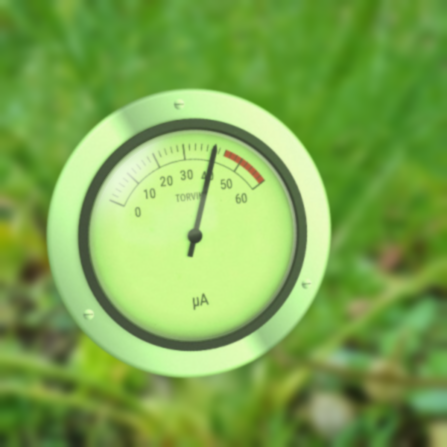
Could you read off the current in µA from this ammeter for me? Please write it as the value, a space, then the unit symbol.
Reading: 40 µA
